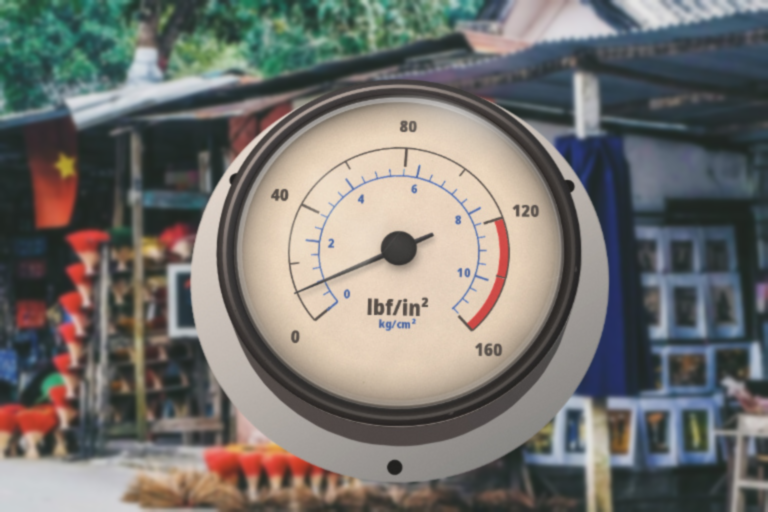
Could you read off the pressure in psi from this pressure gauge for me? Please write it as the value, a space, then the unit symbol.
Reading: 10 psi
